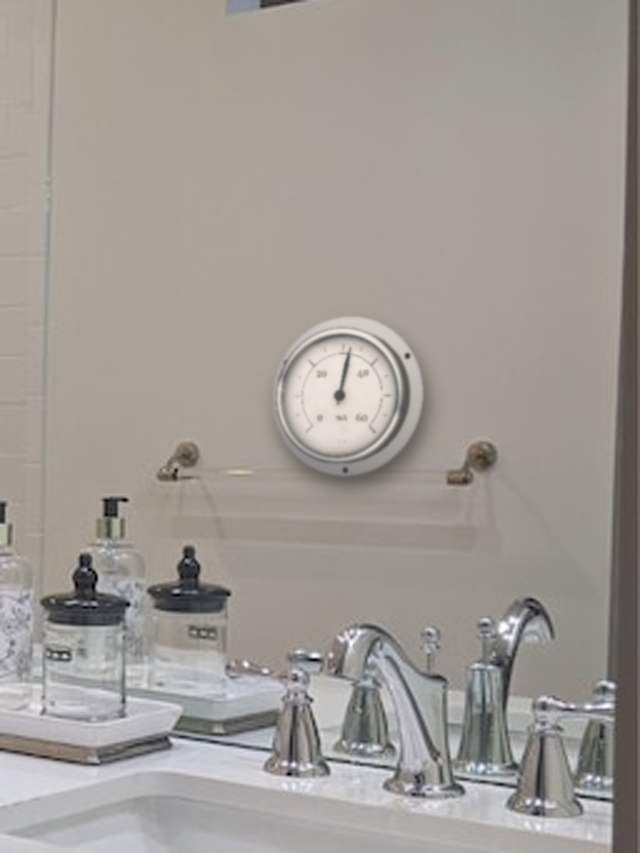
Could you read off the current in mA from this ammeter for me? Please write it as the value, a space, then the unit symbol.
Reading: 32.5 mA
